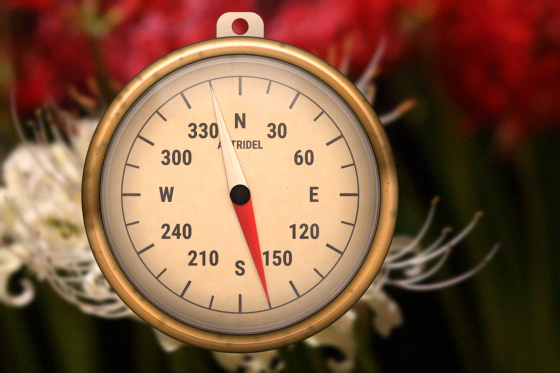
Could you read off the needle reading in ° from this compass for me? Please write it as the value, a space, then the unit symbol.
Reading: 165 °
